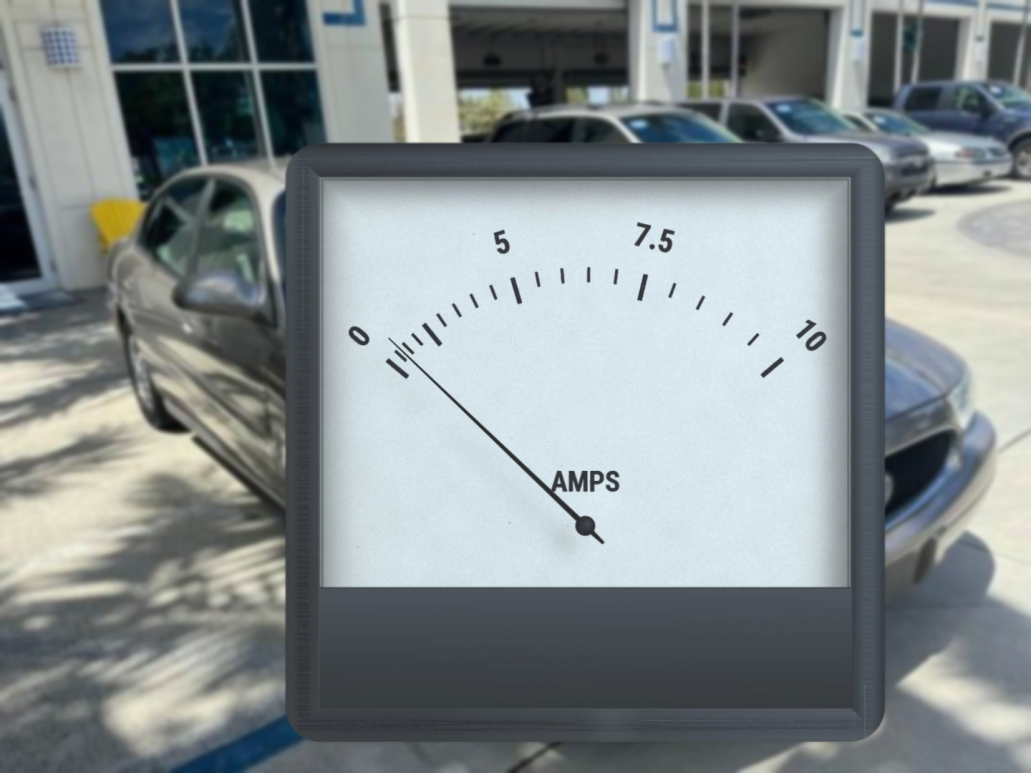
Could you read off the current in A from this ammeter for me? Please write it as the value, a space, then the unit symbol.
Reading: 1.25 A
